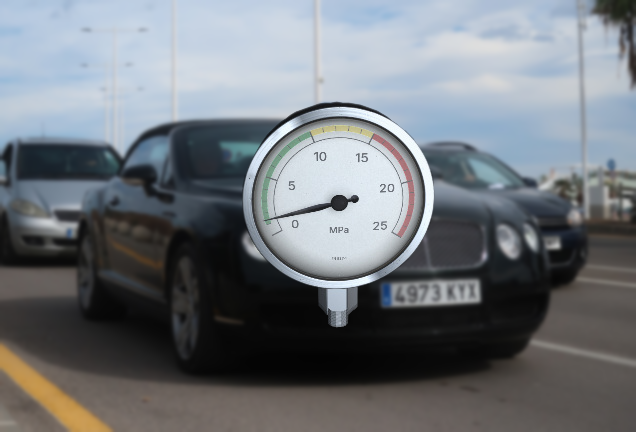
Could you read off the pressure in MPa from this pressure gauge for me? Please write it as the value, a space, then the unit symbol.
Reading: 1.5 MPa
